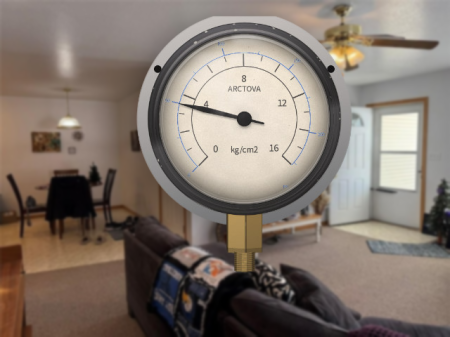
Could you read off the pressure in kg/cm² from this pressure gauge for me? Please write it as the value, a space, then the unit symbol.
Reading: 3.5 kg/cm²
